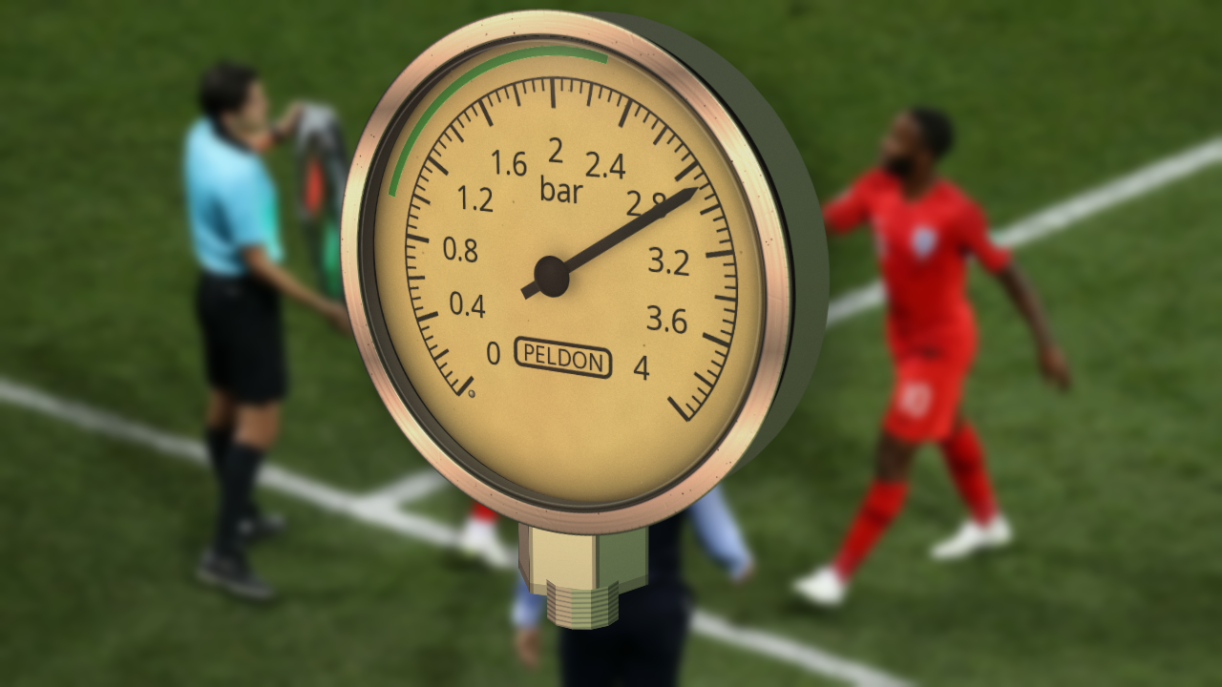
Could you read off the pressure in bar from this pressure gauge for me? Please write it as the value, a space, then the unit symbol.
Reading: 2.9 bar
